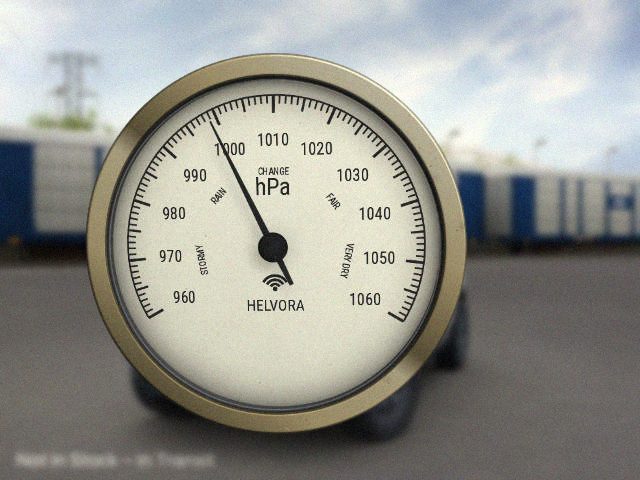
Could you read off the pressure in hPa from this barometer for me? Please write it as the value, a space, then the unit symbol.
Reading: 999 hPa
